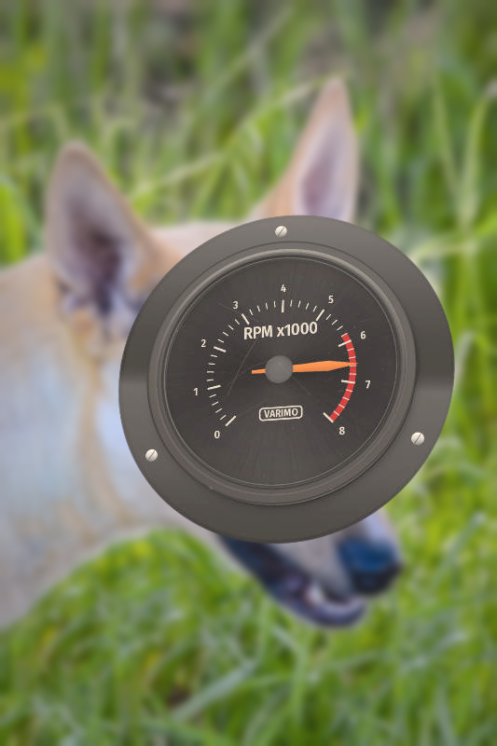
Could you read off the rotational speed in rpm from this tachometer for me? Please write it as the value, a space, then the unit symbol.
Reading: 6600 rpm
